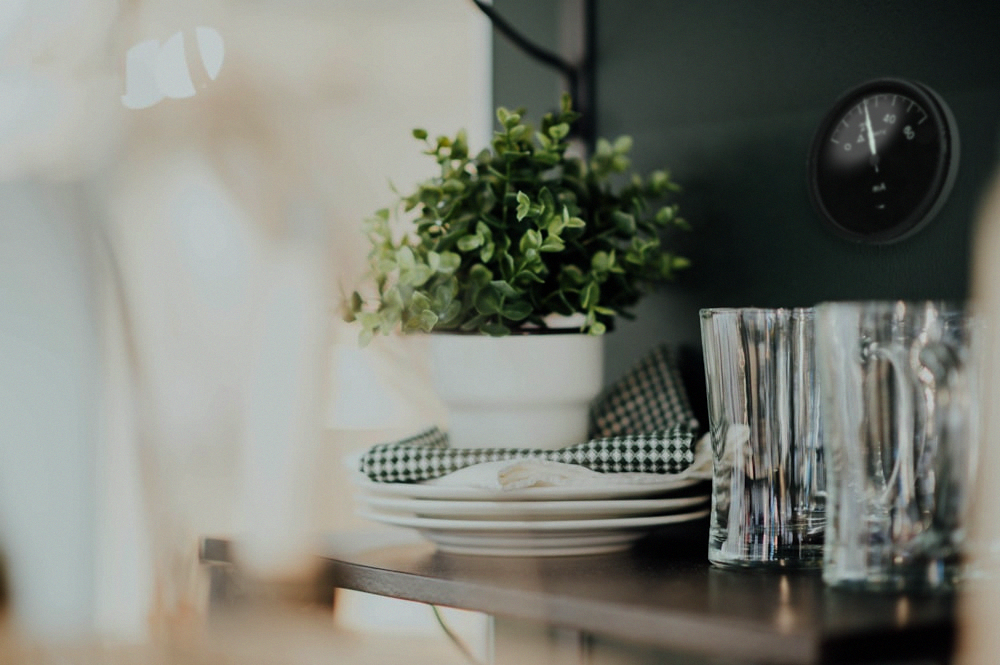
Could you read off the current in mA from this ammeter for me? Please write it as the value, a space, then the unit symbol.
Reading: 25 mA
